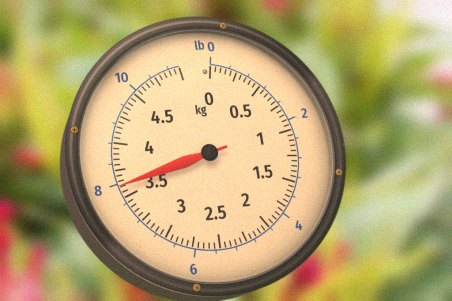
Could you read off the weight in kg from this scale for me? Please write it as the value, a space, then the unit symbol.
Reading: 3.6 kg
